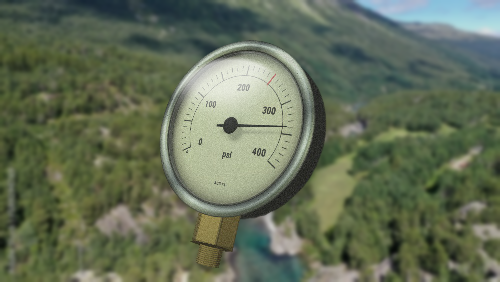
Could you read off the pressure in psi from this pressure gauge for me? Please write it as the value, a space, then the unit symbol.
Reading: 340 psi
